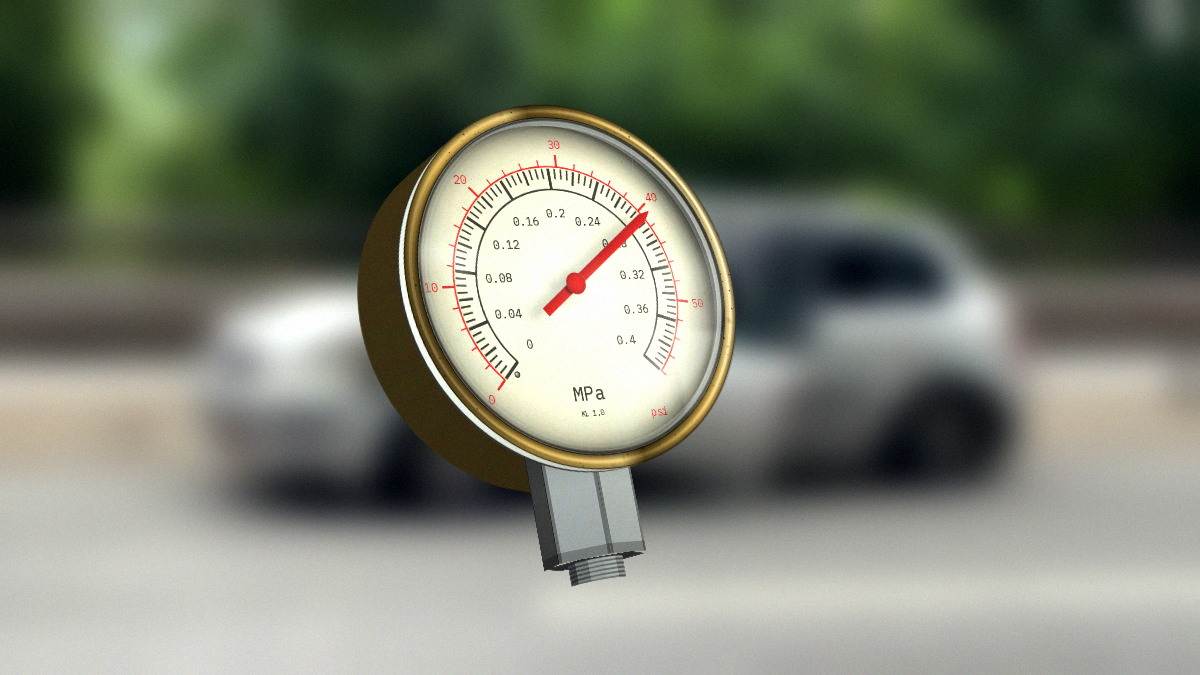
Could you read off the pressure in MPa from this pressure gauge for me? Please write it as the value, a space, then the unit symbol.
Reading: 0.28 MPa
